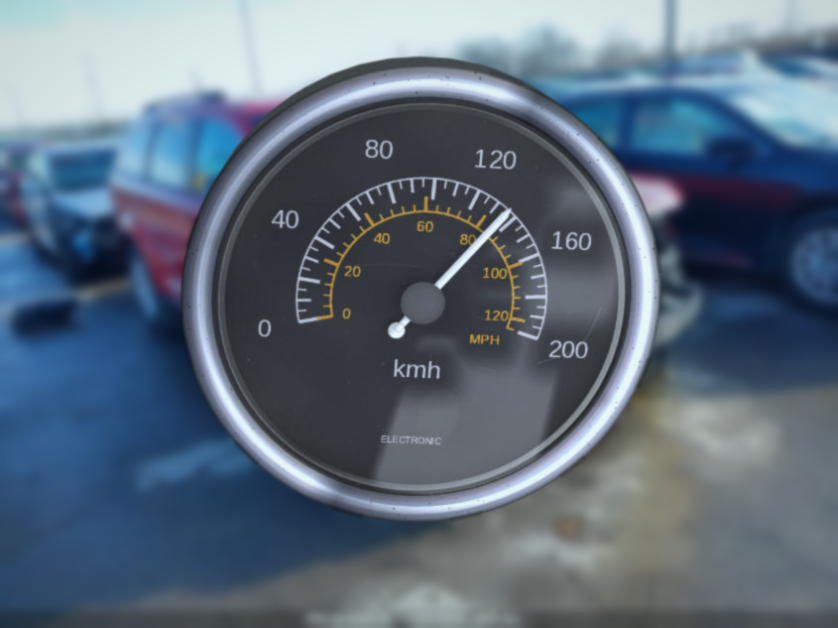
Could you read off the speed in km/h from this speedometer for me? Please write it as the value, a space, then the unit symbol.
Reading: 135 km/h
